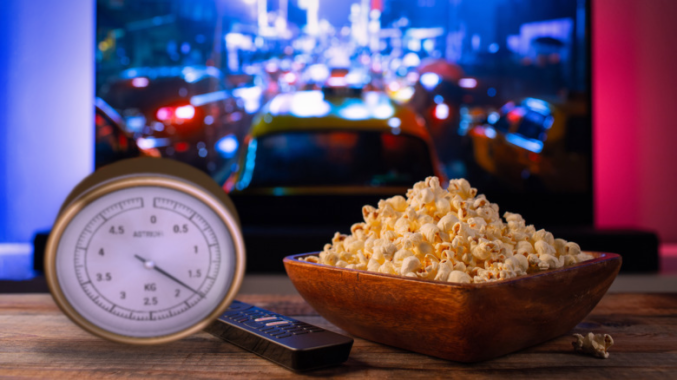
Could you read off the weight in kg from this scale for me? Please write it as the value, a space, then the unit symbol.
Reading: 1.75 kg
